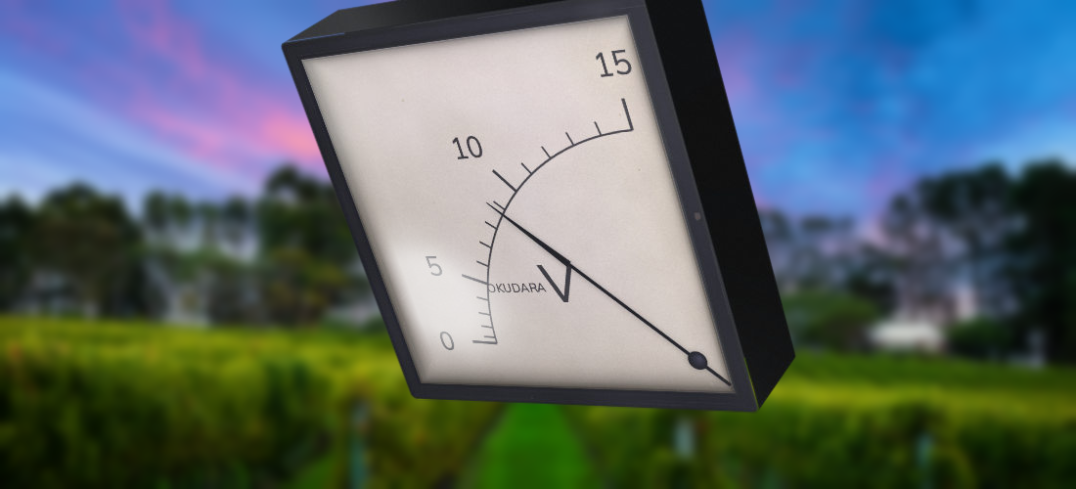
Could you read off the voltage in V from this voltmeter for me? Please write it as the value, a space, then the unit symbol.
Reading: 9 V
